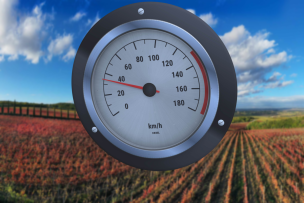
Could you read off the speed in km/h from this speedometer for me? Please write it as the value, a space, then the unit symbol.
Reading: 35 km/h
